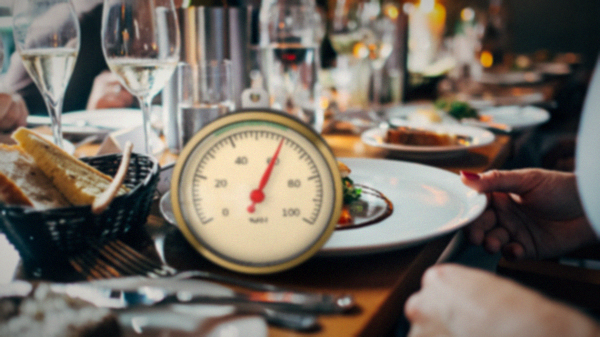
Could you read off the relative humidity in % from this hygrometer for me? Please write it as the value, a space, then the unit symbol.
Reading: 60 %
